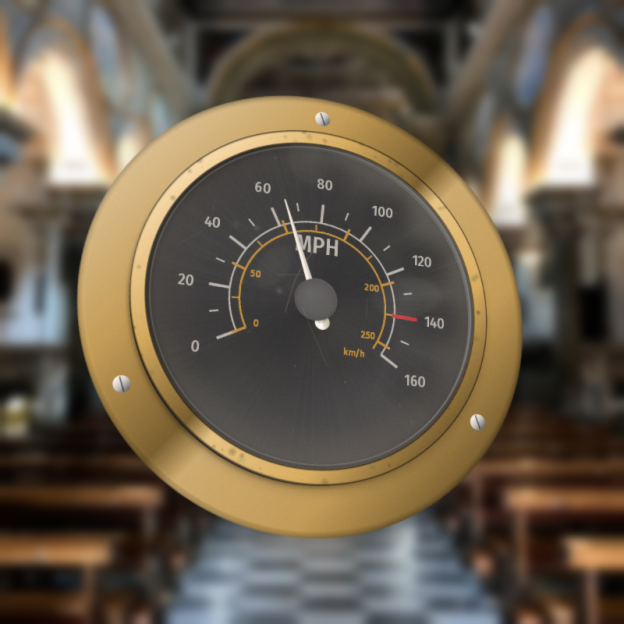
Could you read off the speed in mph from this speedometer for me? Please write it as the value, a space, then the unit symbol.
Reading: 65 mph
